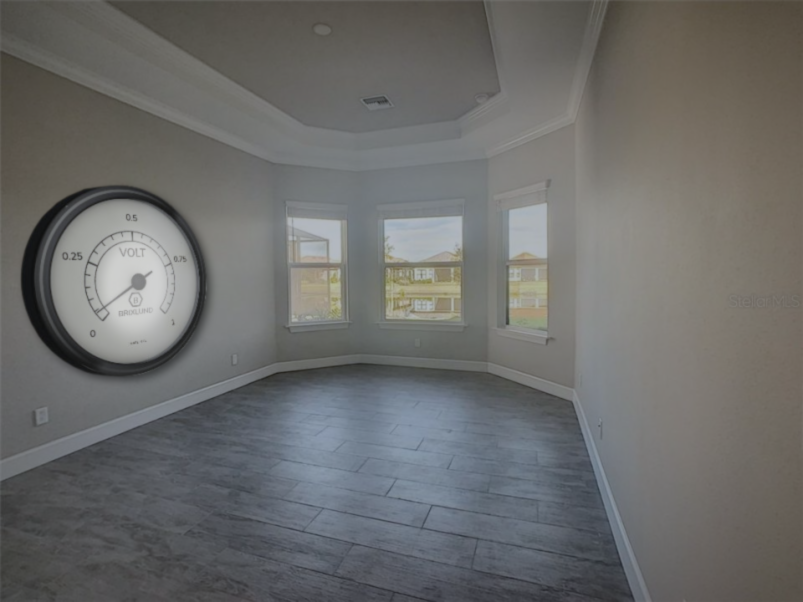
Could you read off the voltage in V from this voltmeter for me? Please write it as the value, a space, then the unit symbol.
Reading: 0.05 V
